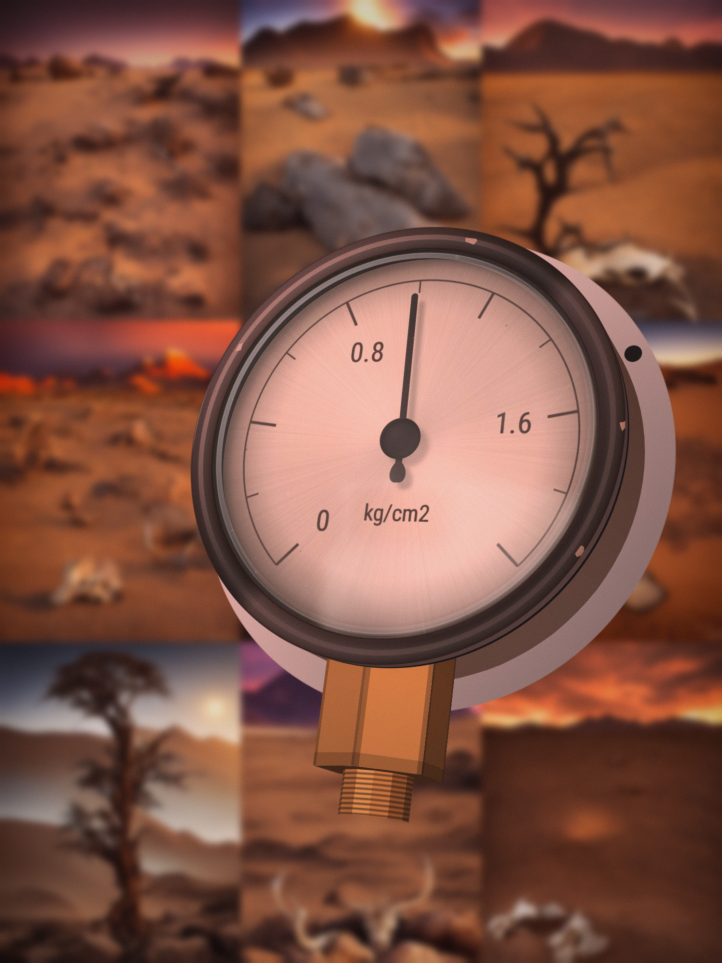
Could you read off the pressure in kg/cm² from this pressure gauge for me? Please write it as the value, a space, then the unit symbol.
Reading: 1 kg/cm²
